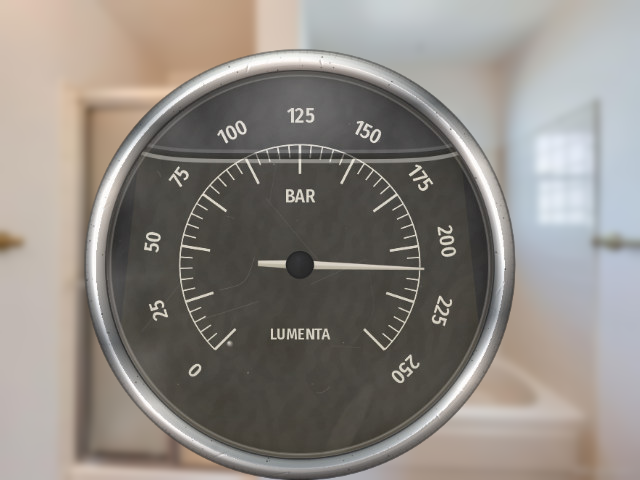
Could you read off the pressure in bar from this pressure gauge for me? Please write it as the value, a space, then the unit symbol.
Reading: 210 bar
